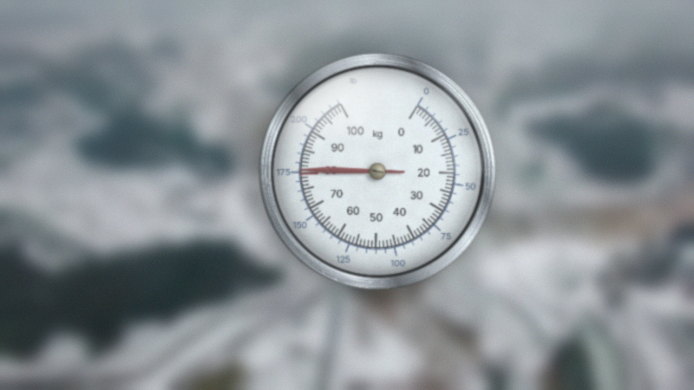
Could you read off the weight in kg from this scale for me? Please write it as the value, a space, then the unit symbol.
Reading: 80 kg
